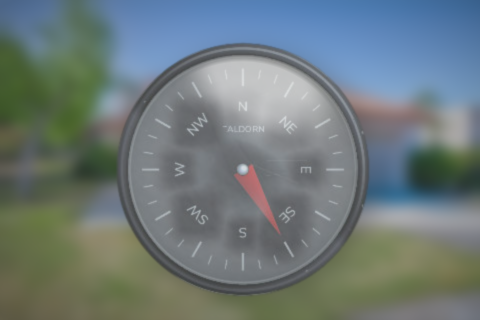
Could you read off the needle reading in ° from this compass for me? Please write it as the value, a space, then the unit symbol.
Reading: 150 °
